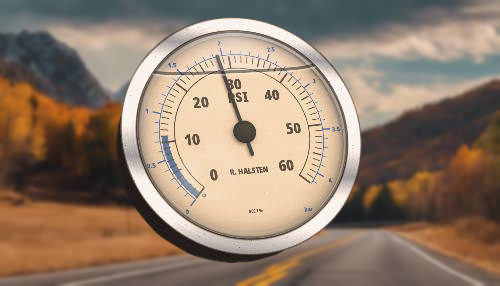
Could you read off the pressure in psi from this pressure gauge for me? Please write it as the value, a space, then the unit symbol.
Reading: 28 psi
